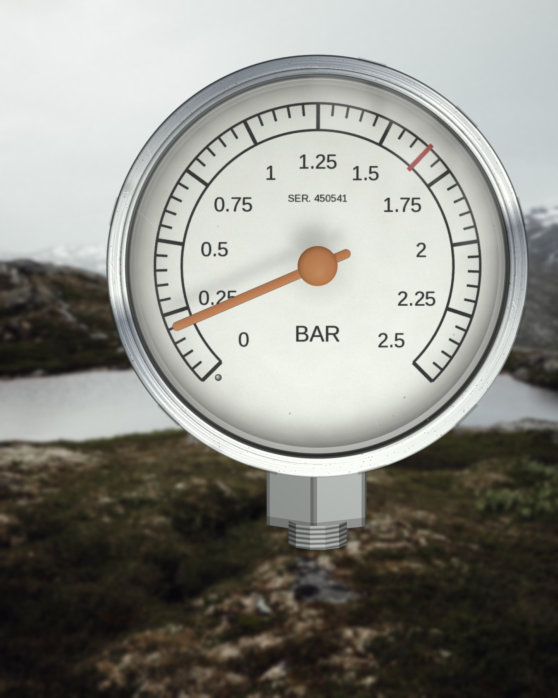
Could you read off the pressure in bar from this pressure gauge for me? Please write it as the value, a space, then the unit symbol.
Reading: 0.2 bar
